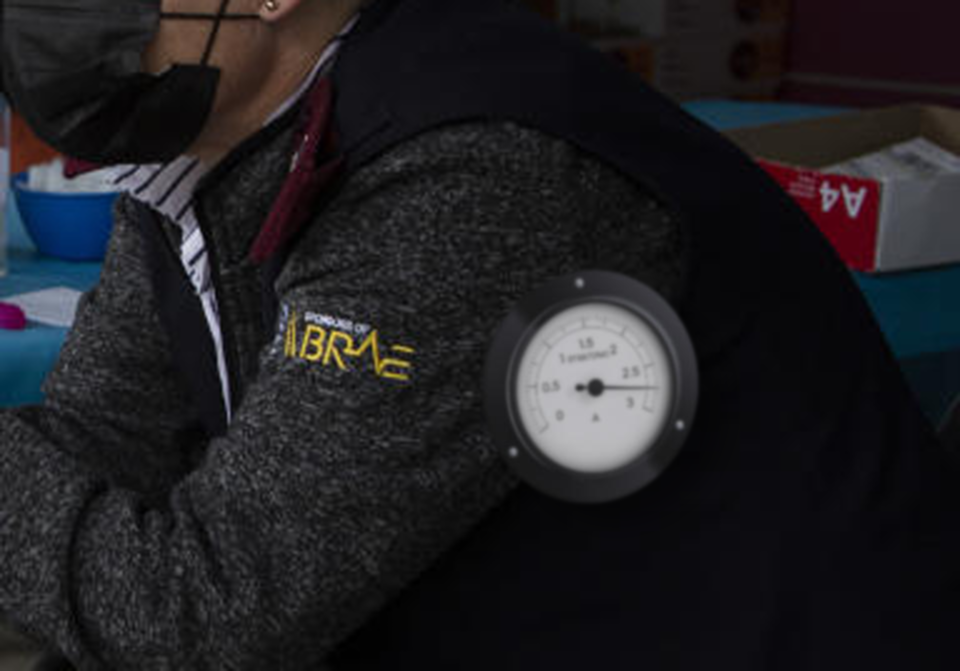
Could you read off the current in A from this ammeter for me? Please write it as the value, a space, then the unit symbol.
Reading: 2.75 A
